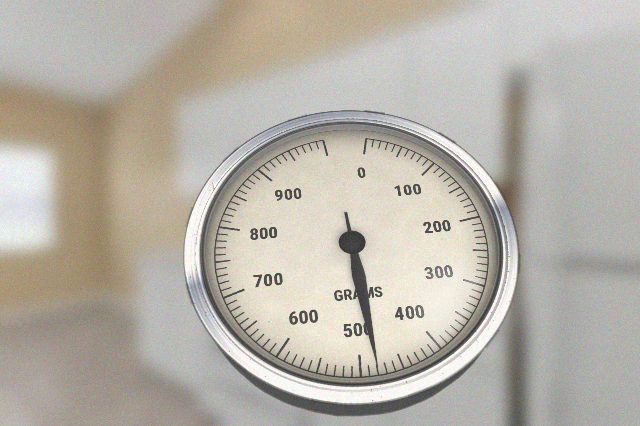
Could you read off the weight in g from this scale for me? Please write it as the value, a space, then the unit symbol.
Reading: 480 g
